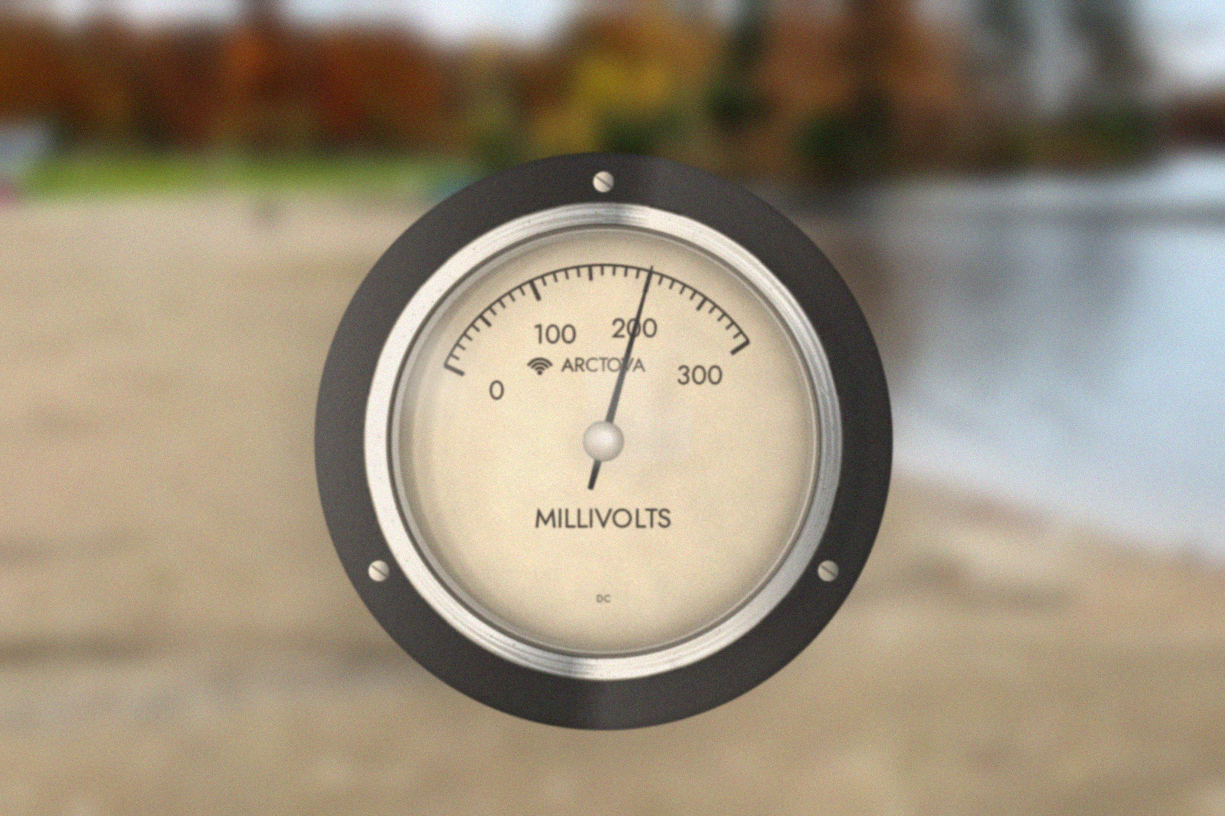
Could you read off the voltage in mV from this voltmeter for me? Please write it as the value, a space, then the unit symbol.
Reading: 200 mV
